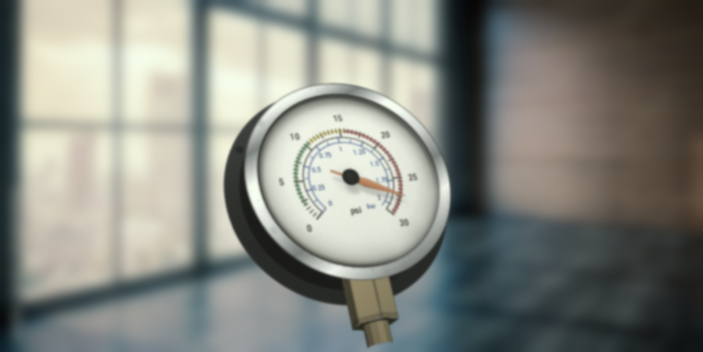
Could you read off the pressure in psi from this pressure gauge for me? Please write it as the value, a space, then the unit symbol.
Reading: 27.5 psi
